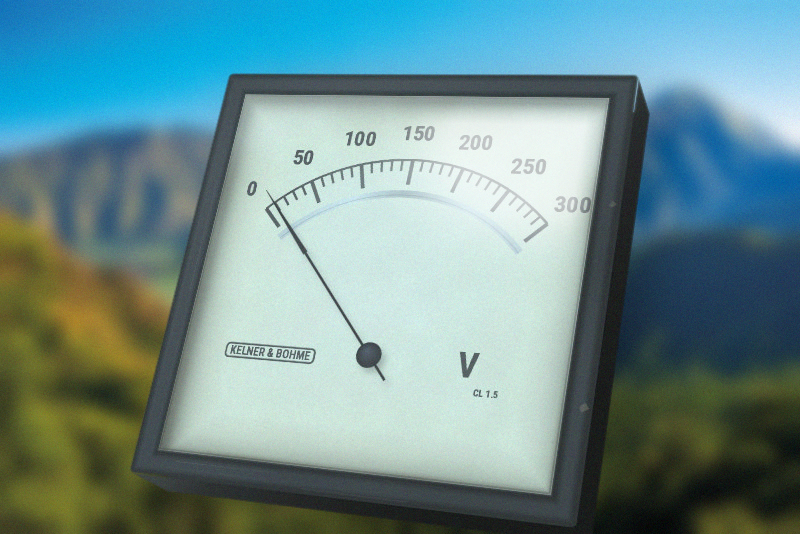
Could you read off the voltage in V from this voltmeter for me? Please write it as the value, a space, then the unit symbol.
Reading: 10 V
